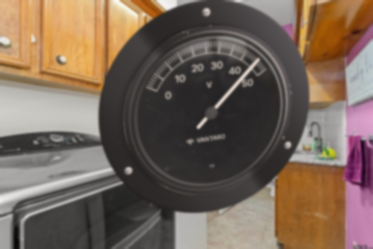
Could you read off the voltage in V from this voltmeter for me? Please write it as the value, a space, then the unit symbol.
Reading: 45 V
